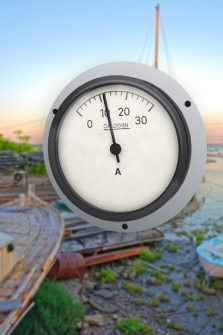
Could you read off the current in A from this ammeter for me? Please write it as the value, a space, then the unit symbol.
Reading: 12 A
